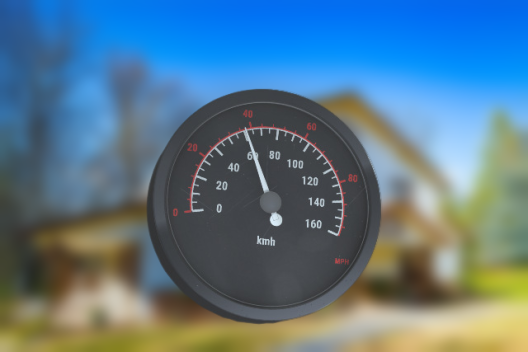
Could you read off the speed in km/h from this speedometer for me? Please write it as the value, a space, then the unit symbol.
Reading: 60 km/h
